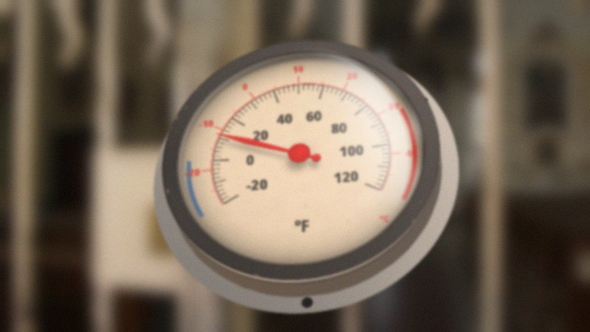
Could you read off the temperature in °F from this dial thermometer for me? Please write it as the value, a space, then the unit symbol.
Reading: 10 °F
